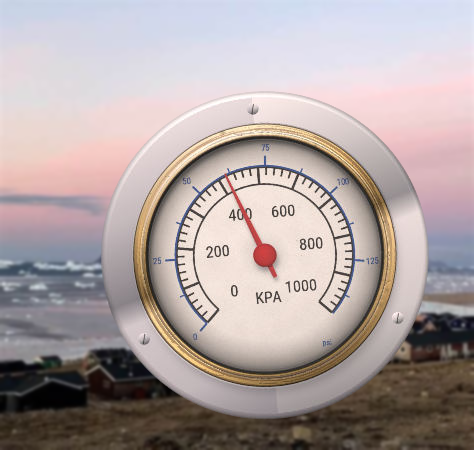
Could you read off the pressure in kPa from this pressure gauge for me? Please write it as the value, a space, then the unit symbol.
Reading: 420 kPa
